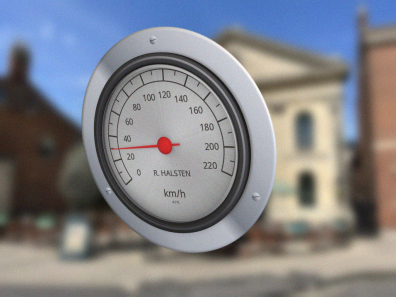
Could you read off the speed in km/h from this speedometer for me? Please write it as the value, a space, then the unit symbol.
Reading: 30 km/h
